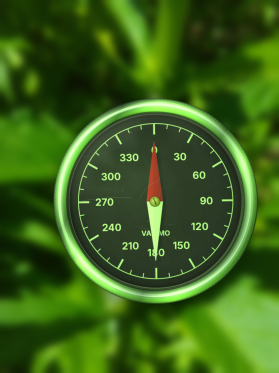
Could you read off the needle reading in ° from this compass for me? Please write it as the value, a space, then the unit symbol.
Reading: 0 °
